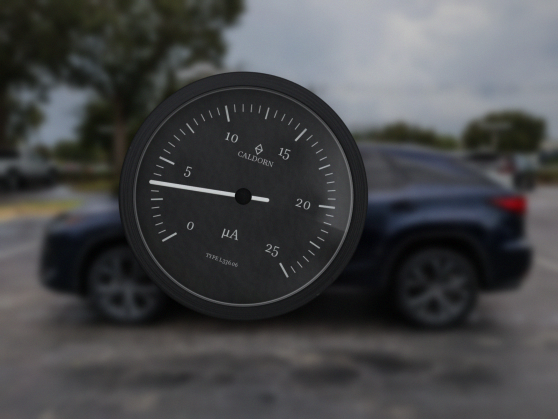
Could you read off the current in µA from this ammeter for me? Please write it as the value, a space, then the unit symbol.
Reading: 3.5 µA
